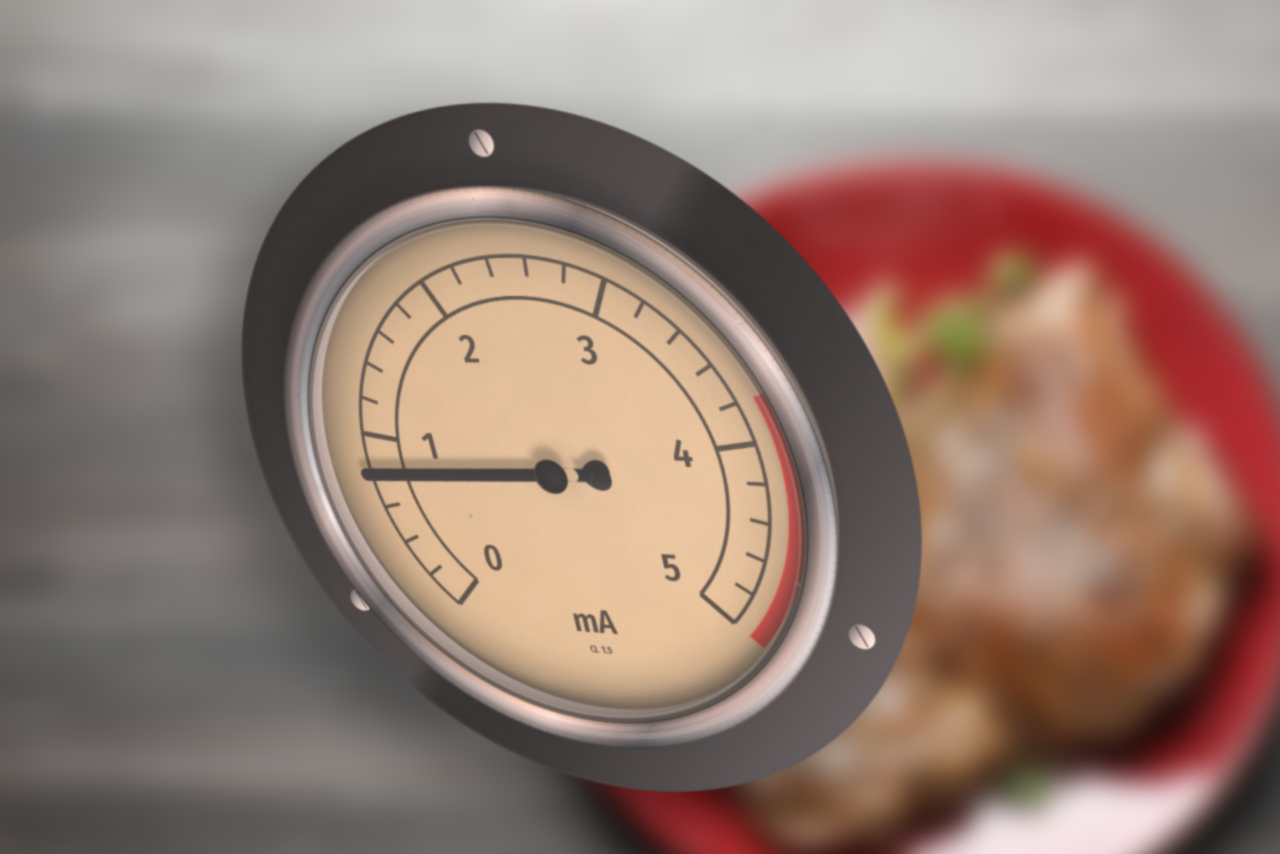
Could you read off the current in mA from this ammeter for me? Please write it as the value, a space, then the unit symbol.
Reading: 0.8 mA
